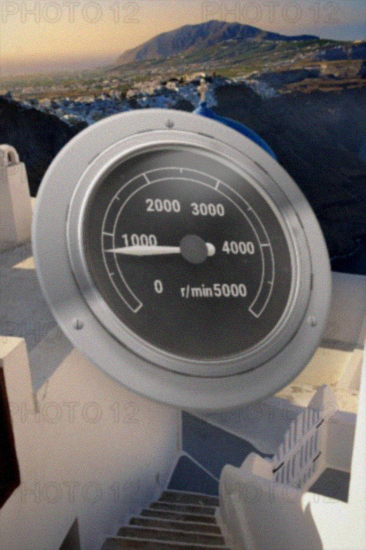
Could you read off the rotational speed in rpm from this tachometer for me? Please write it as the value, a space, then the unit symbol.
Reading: 750 rpm
